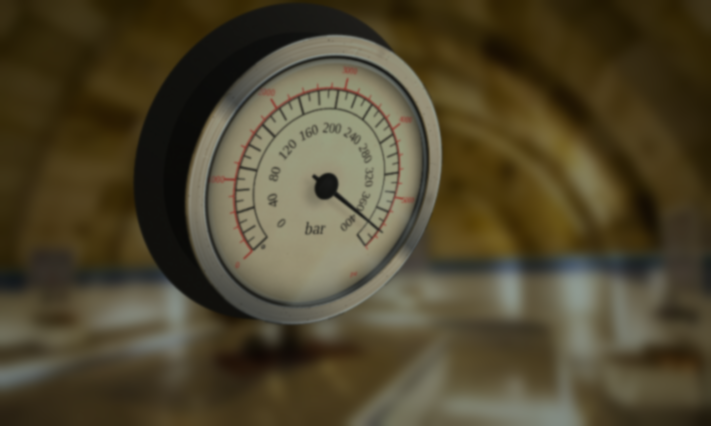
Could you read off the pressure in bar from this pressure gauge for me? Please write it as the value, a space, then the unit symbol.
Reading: 380 bar
